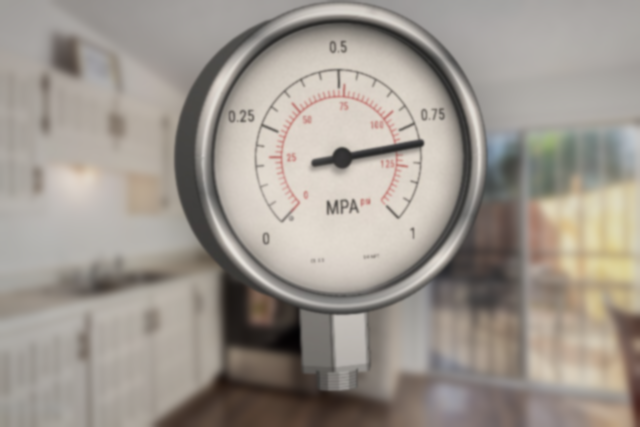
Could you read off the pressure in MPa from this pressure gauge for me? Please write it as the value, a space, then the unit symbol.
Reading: 0.8 MPa
